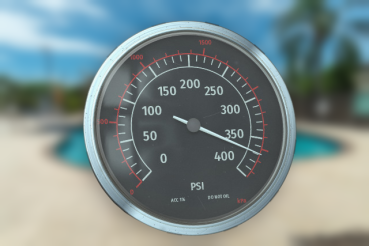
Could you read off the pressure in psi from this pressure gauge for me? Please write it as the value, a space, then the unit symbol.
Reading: 370 psi
